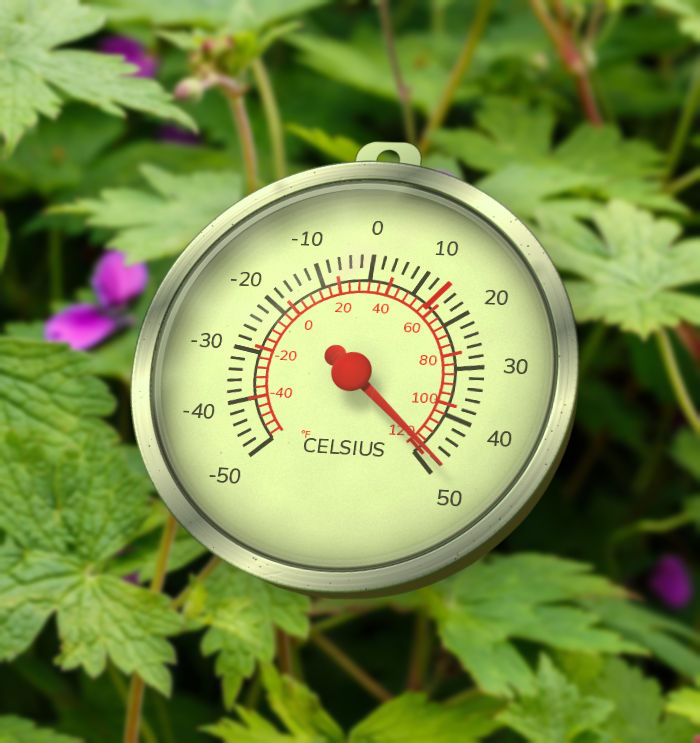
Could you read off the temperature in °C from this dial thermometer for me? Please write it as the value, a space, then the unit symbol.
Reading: 48 °C
